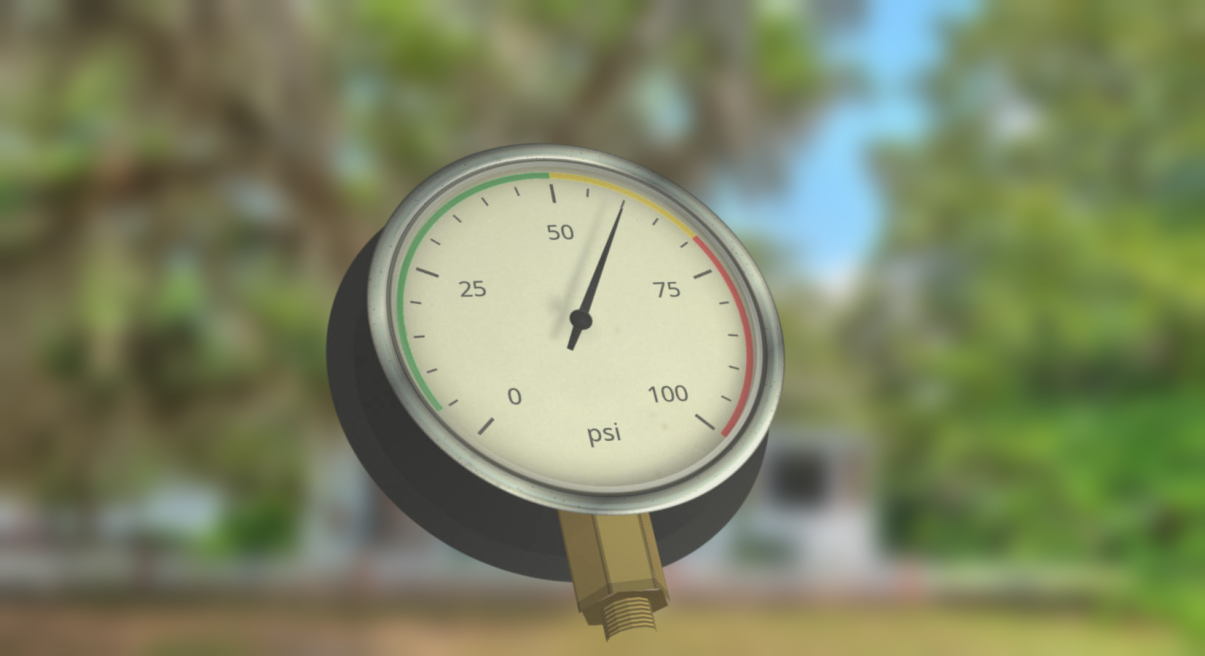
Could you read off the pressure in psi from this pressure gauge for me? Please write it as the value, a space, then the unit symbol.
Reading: 60 psi
